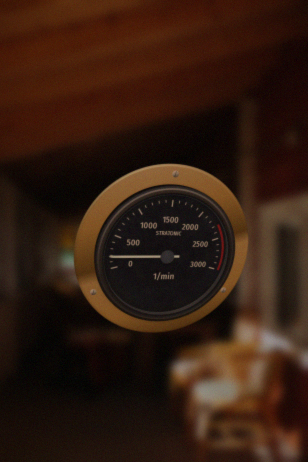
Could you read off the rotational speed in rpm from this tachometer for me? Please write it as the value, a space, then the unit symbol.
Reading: 200 rpm
